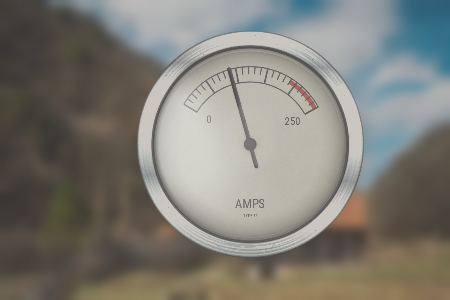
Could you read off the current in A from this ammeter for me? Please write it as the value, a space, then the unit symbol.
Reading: 90 A
